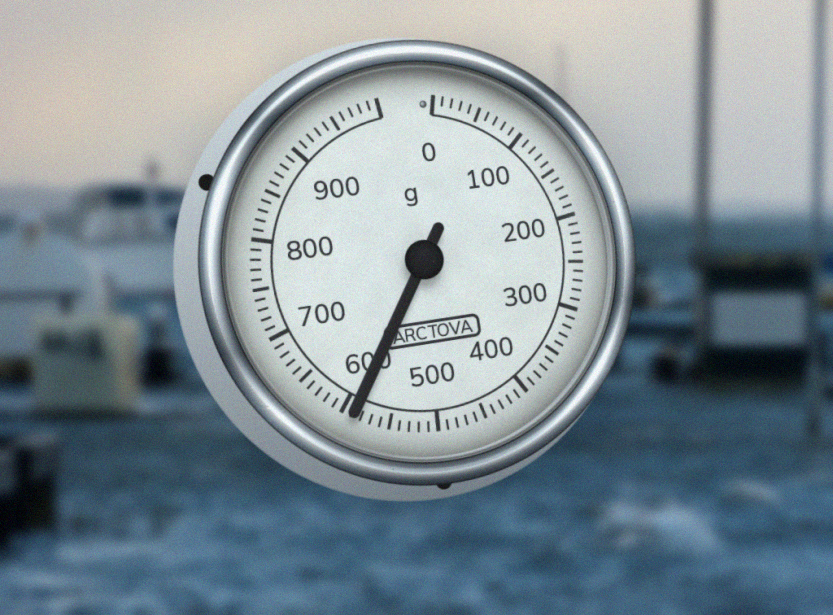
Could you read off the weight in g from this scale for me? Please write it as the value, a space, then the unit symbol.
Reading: 590 g
